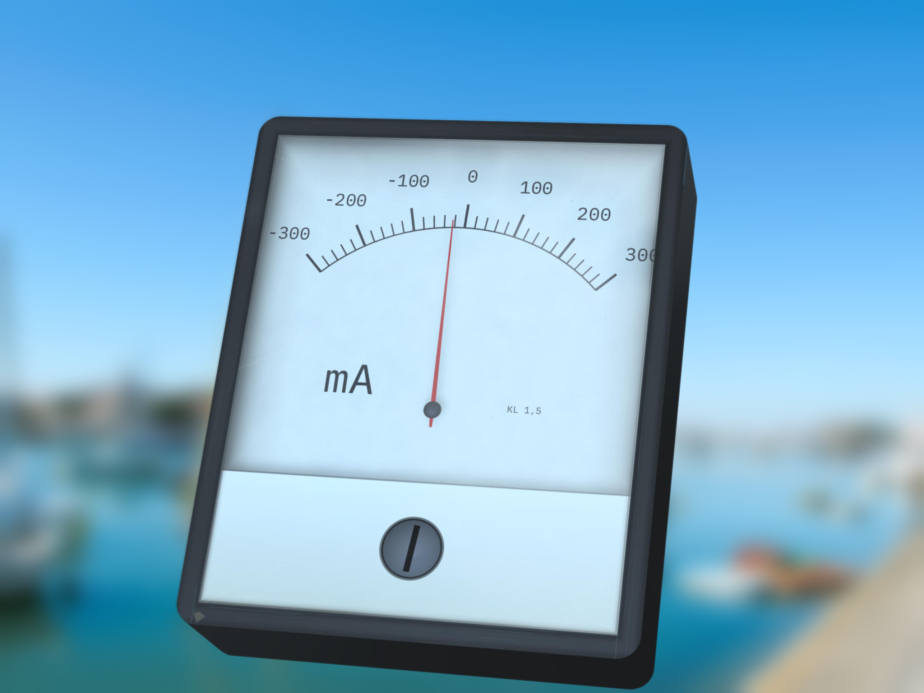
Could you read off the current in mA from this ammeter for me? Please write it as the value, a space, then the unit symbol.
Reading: -20 mA
